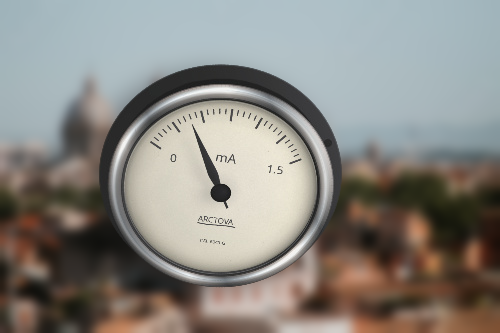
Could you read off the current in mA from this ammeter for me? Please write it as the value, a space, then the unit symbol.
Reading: 0.4 mA
